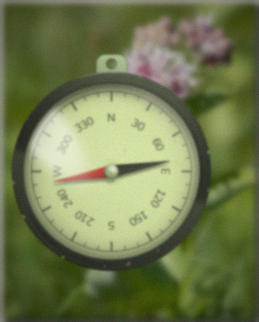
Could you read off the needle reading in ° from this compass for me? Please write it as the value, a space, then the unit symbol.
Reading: 260 °
